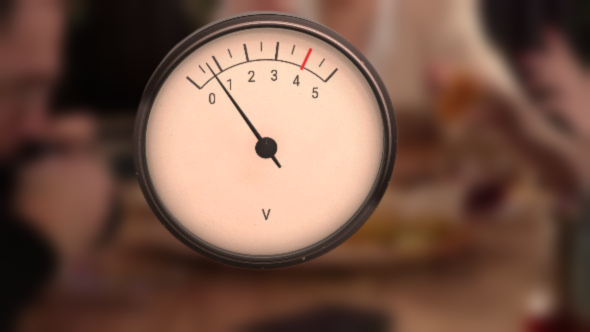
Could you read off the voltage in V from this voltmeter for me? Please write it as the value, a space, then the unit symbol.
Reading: 0.75 V
